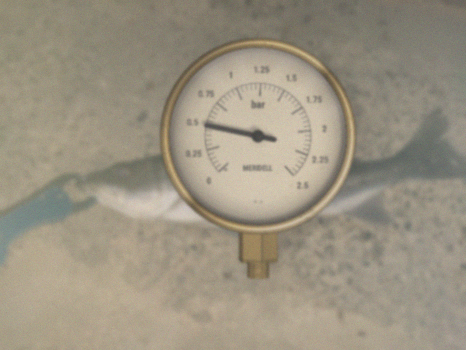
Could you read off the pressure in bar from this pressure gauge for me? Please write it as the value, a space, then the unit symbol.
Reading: 0.5 bar
